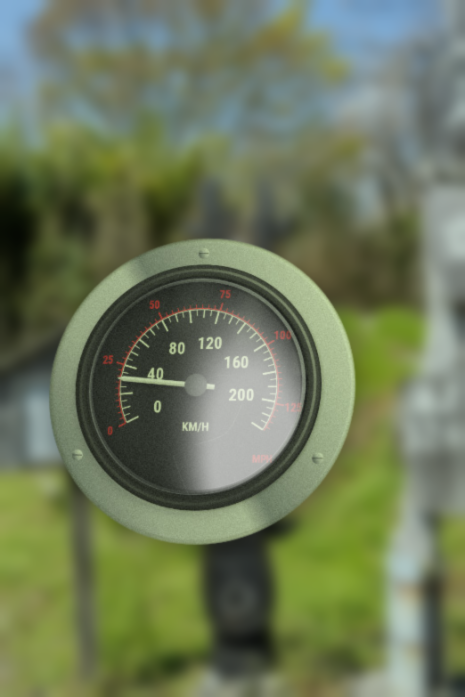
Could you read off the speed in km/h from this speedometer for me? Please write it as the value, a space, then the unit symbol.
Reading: 30 km/h
